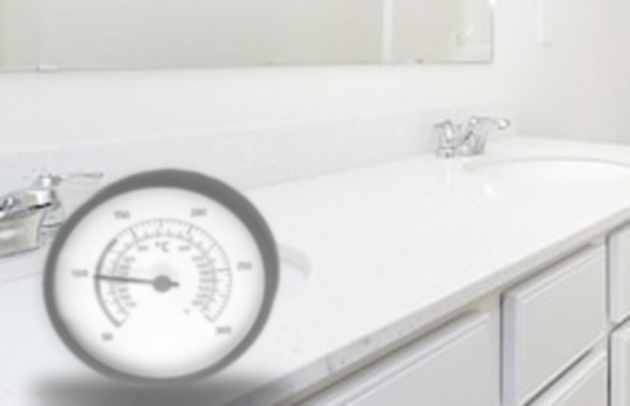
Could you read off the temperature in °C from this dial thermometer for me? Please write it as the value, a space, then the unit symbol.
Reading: 100 °C
